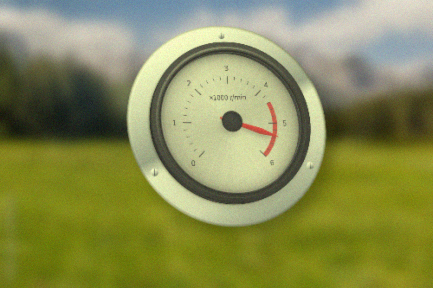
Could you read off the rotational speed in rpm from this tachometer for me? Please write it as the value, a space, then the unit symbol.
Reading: 5400 rpm
